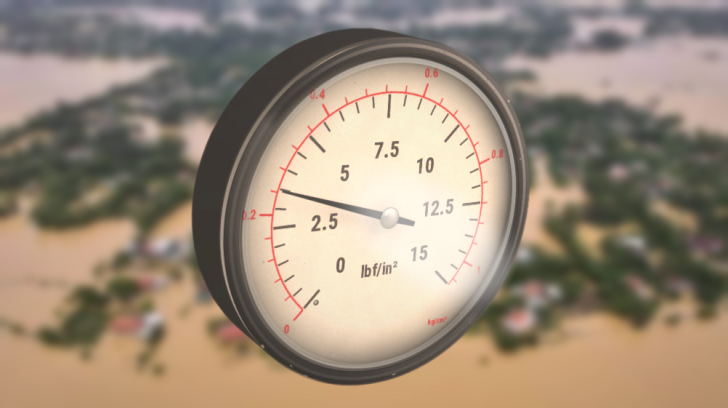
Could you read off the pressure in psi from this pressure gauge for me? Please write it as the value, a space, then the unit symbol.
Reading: 3.5 psi
